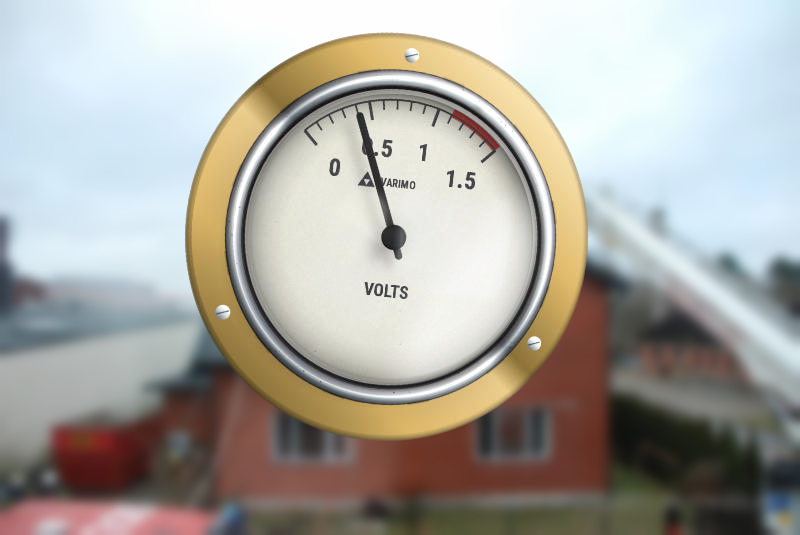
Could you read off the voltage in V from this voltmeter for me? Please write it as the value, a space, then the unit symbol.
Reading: 0.4 V
